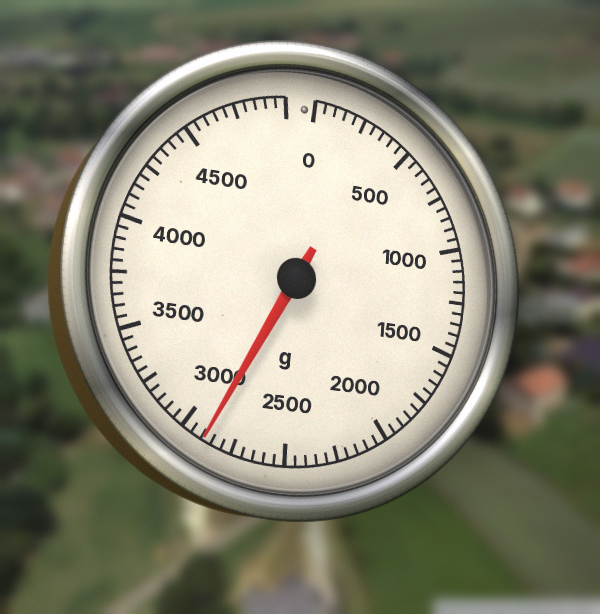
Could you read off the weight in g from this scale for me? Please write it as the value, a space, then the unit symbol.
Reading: 2900 g
